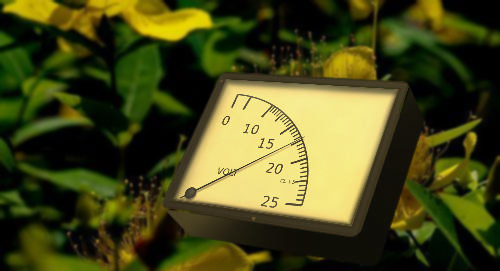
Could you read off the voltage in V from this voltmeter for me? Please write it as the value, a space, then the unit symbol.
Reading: 17.5 V
